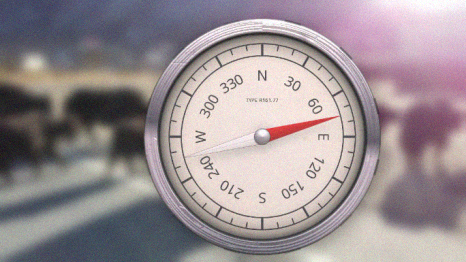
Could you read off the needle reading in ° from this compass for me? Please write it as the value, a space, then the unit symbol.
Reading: 75 °
